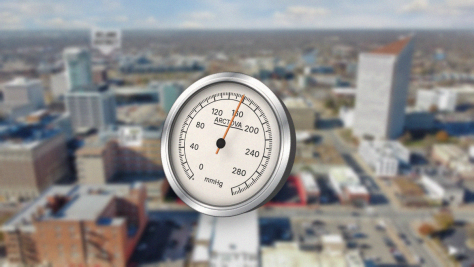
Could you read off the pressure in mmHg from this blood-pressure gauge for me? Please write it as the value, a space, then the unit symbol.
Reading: 160 mmHg
